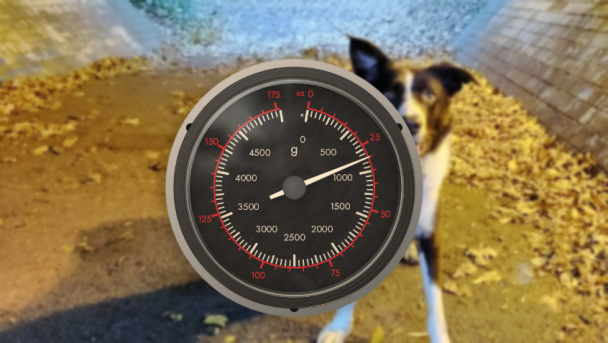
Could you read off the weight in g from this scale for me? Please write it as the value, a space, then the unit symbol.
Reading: 850 g
